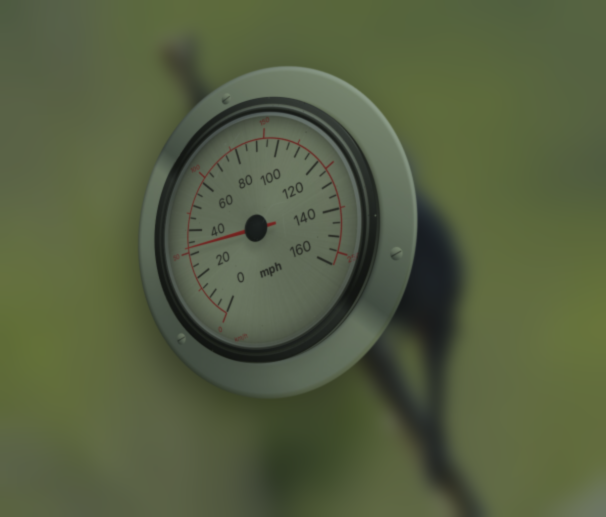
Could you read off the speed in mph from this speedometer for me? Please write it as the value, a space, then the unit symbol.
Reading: 32.5 mph
